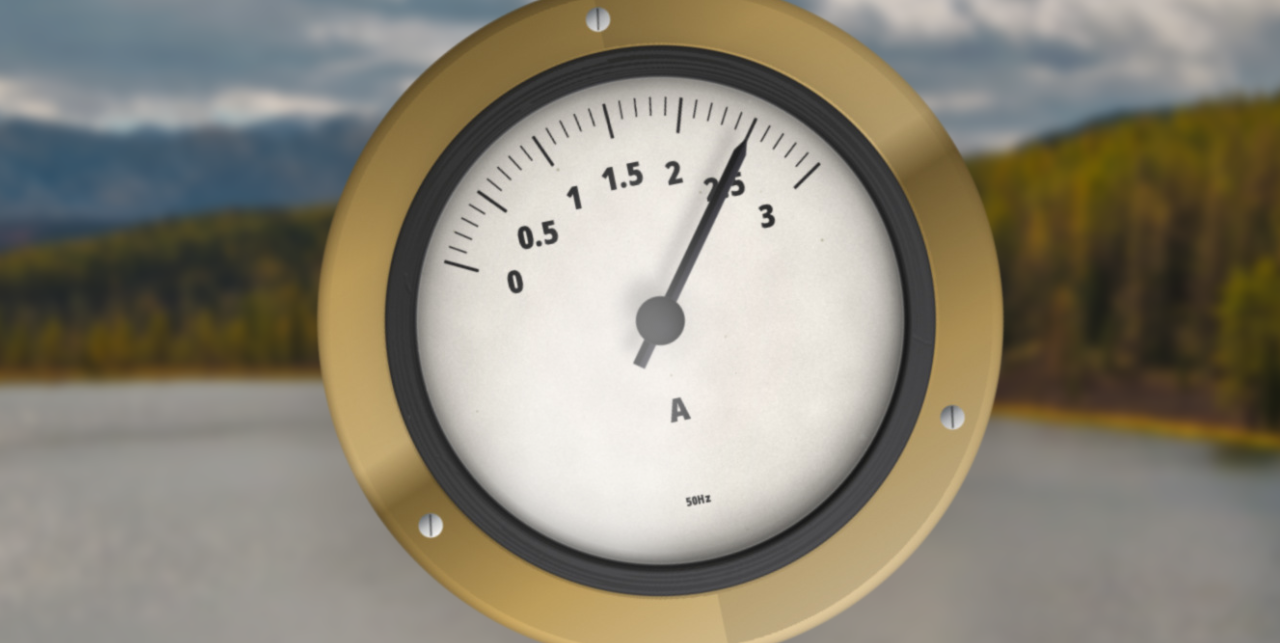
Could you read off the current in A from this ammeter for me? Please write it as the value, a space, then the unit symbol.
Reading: 2.5 A
